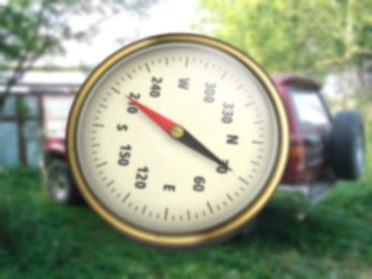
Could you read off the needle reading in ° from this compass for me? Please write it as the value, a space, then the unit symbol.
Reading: 210 °
